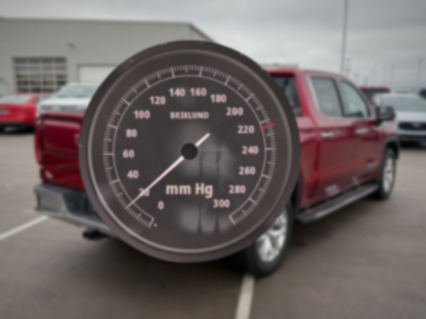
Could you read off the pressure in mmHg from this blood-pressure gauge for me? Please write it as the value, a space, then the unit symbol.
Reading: 20 mmHg
